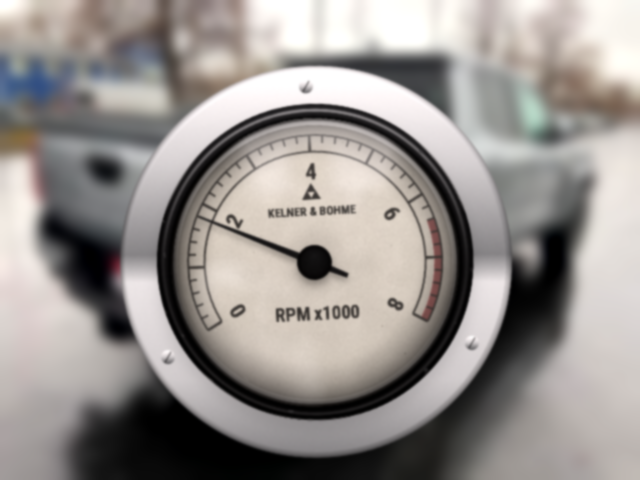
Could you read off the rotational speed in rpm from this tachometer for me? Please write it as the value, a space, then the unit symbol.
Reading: 1800 rpm
